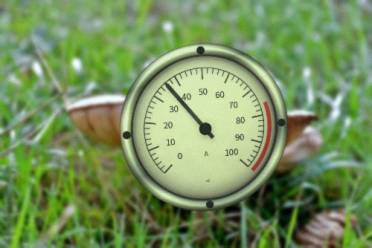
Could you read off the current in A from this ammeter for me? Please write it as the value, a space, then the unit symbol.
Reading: 36 A
